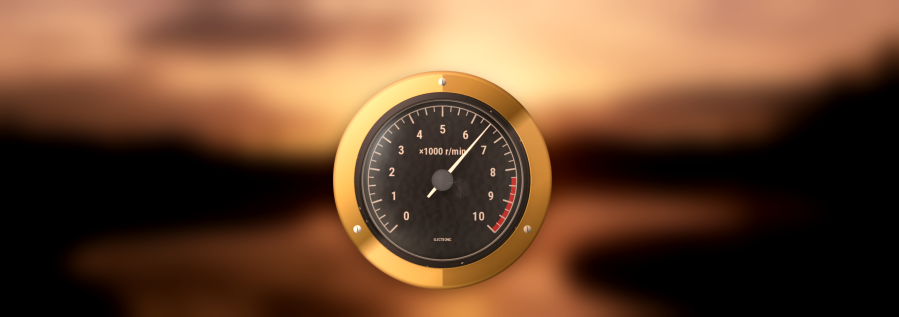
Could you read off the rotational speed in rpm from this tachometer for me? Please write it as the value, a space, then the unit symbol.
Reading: 6500 rpm
